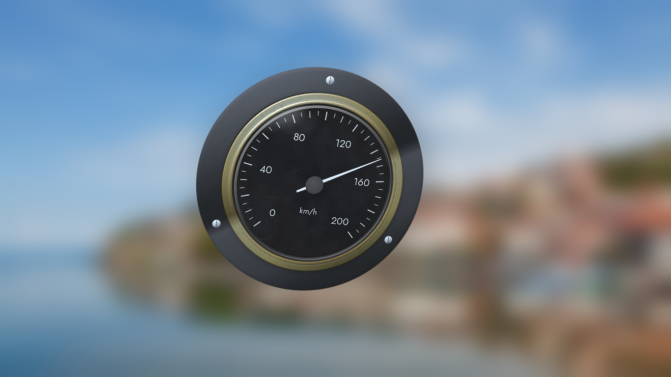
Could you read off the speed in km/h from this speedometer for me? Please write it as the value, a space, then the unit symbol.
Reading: 145 km/h
